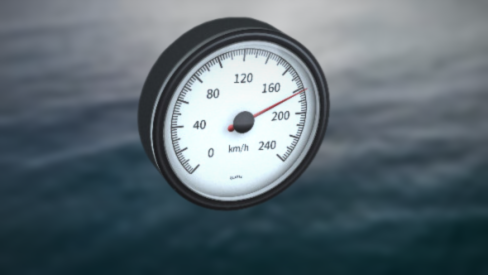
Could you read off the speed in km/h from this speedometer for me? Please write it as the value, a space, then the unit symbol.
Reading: 180 km/h
